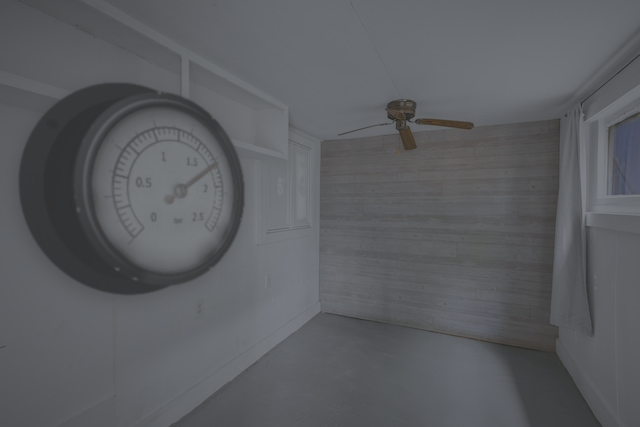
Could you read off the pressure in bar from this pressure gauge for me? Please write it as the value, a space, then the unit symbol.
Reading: 1.75 bar
